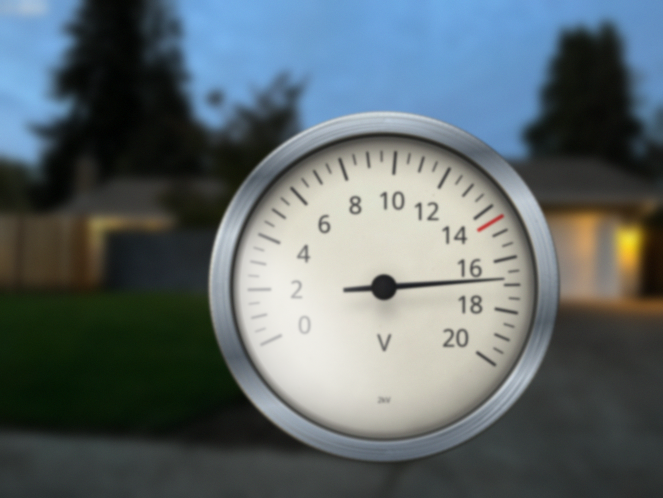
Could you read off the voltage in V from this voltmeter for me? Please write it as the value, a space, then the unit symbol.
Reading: 16.75 V
